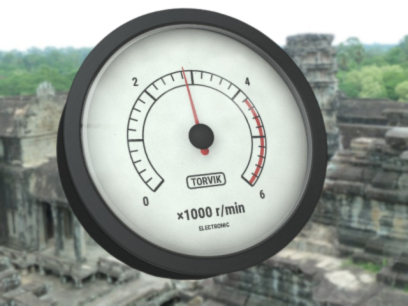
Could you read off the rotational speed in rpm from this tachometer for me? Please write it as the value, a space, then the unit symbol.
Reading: 2800 rpm
